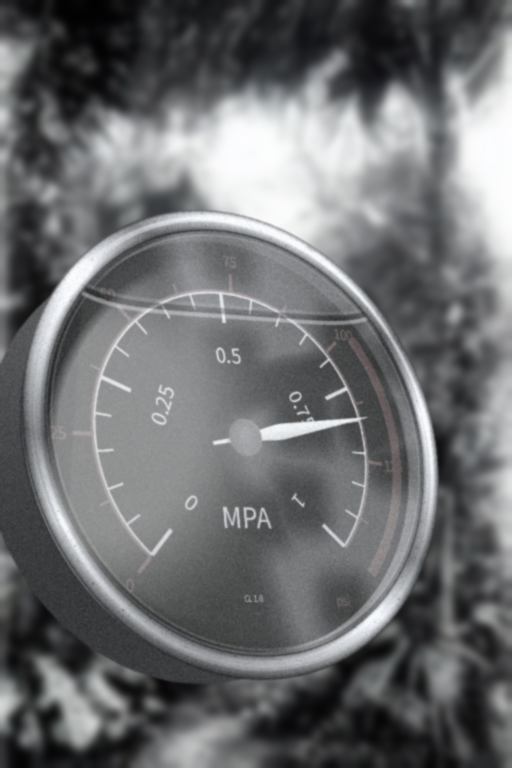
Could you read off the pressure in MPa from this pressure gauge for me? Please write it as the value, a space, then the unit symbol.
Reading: 0.8 MPa
